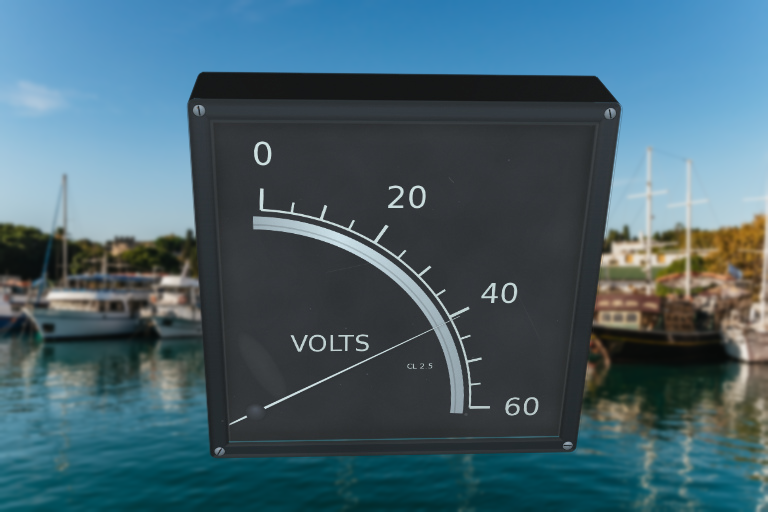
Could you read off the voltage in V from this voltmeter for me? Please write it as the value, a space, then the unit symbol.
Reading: 40 V
